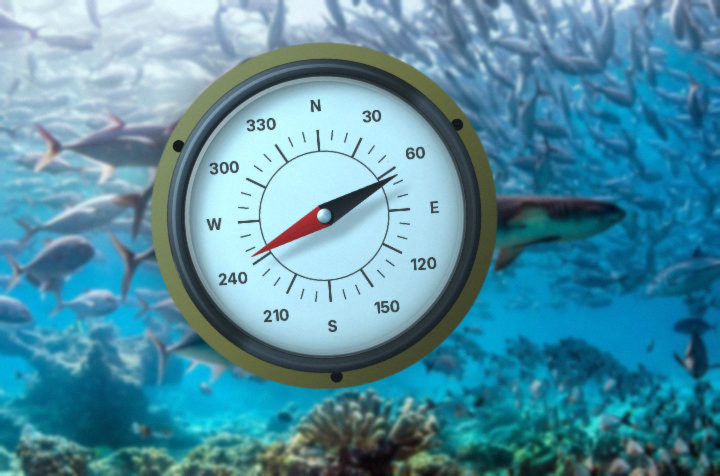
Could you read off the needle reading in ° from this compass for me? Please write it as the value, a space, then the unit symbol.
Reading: 245 °
